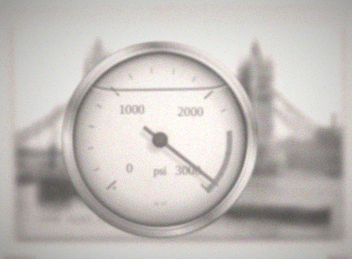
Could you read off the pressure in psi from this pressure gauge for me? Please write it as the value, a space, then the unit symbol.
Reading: 2900 psi
